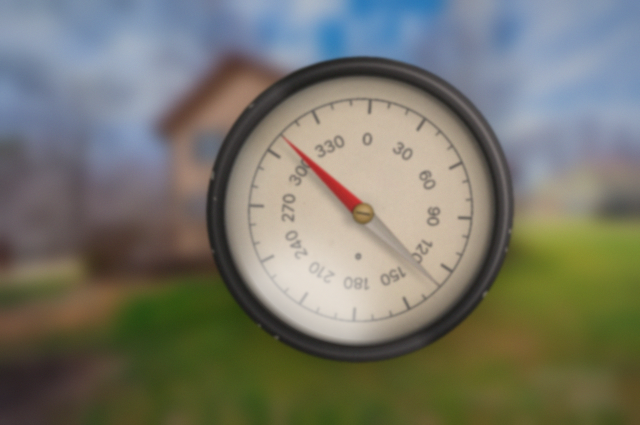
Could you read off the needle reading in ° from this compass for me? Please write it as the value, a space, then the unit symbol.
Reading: 310 °
